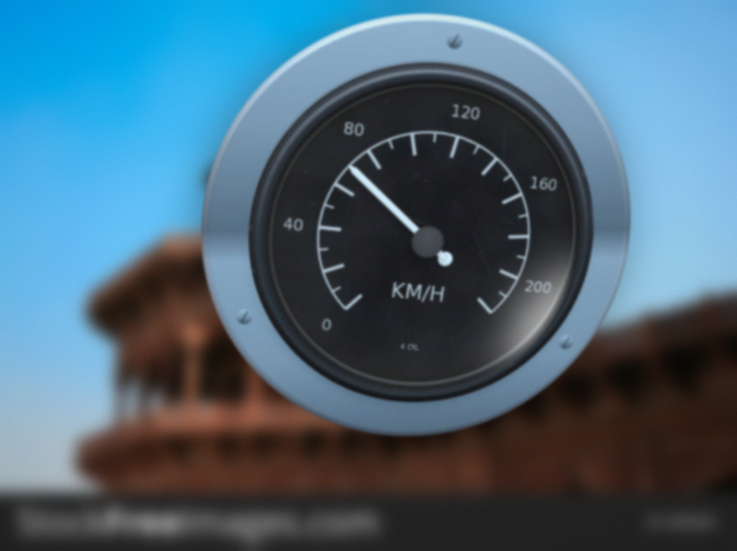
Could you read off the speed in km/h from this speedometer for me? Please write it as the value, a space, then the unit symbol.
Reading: 70 km/h
